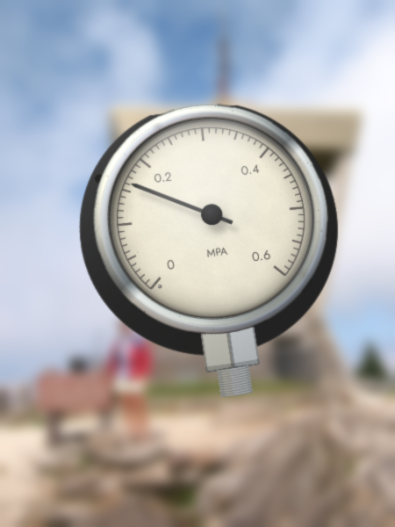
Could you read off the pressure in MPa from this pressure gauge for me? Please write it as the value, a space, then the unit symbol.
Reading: 0.16 MPa
